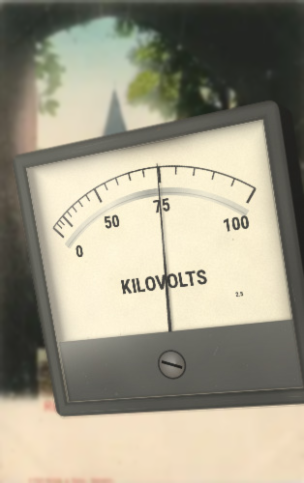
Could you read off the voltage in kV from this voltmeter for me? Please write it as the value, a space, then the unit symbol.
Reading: 75 kV
